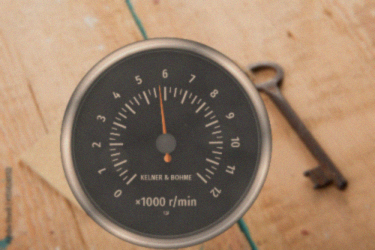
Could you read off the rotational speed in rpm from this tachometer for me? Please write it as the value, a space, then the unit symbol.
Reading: 5750 rpm
